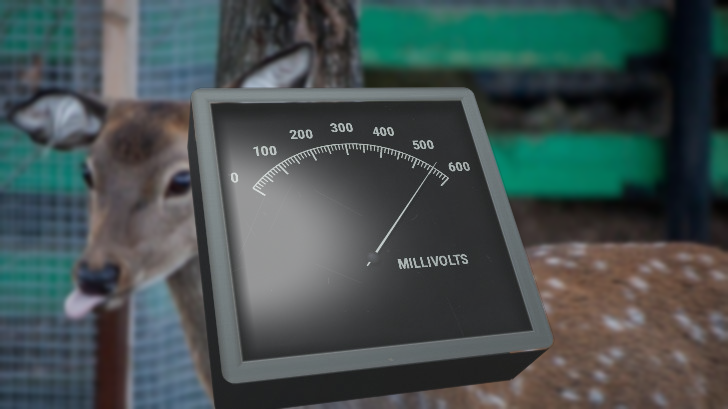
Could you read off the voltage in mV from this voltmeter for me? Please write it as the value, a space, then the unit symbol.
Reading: 550 mV
